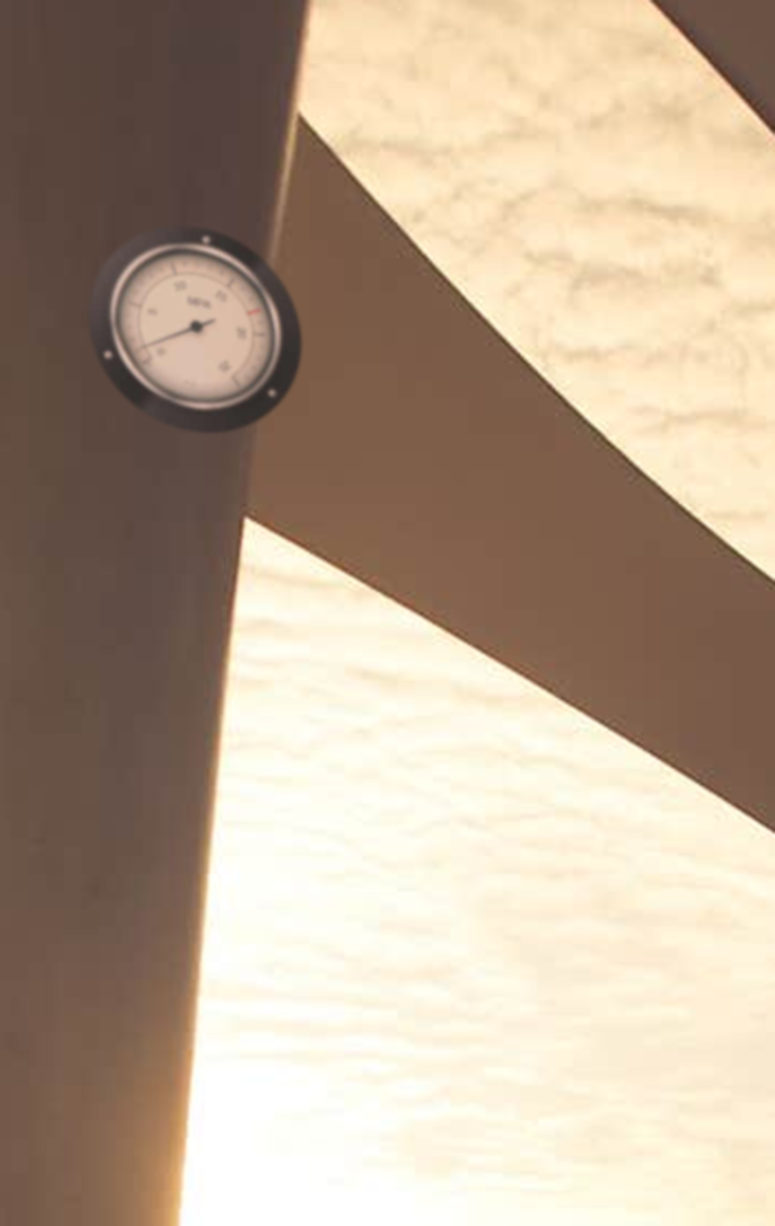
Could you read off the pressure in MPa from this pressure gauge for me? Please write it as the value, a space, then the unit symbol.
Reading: 1 MPa
